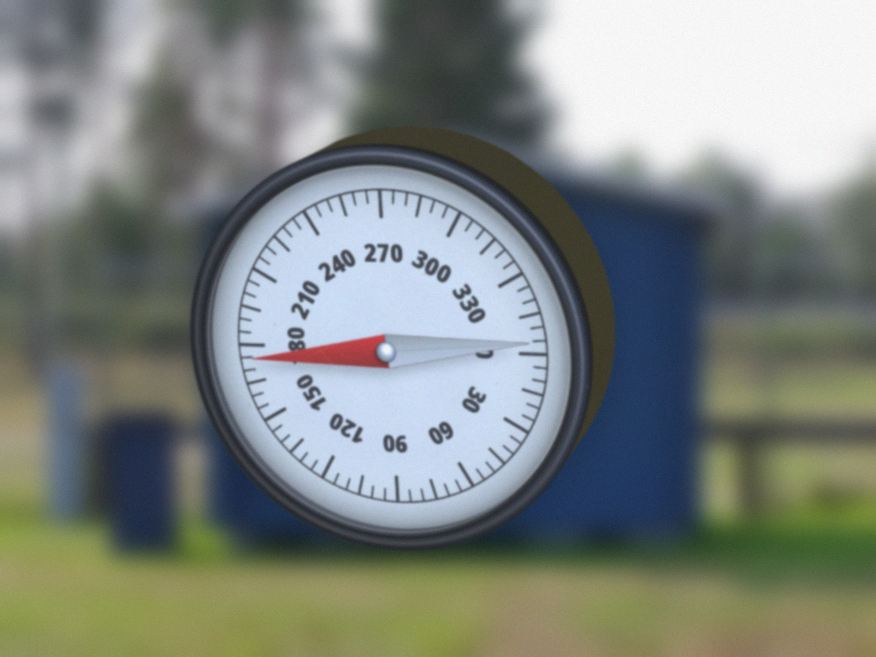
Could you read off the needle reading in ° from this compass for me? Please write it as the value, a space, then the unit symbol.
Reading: 175 °
